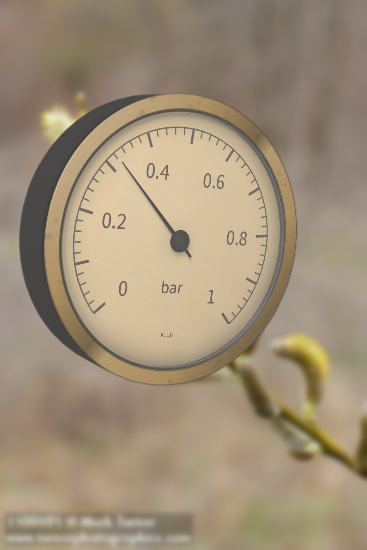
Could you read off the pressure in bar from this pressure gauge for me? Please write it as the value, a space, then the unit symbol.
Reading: 0.32 bar
